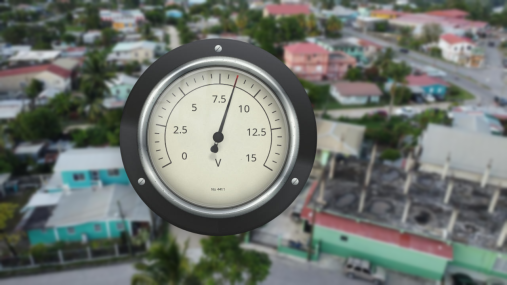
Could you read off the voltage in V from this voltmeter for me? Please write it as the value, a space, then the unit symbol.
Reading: 8.5 V
